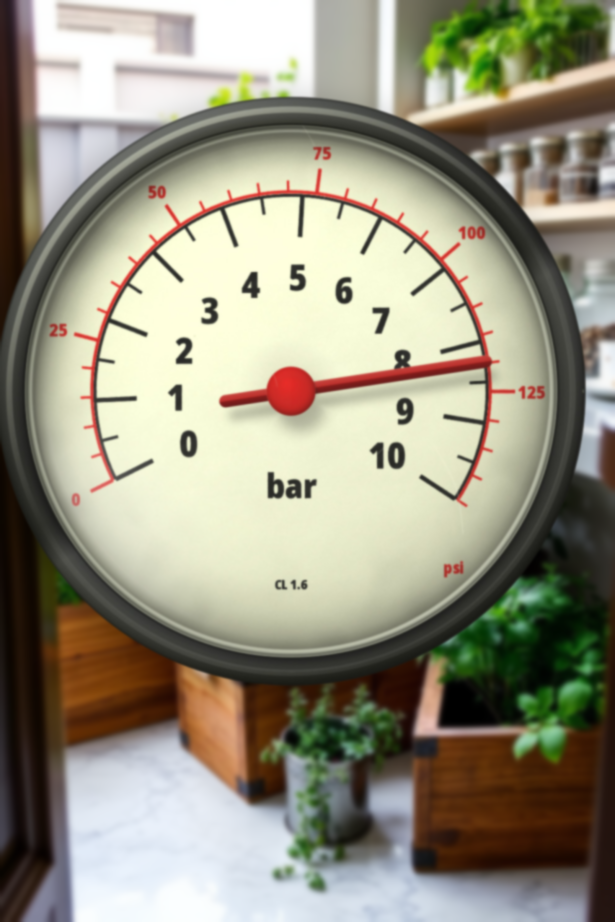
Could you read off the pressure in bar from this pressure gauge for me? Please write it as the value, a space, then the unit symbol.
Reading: 8.25 bar
